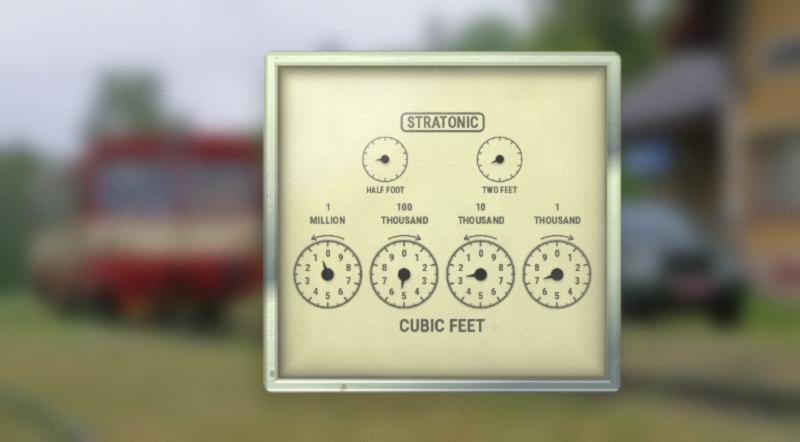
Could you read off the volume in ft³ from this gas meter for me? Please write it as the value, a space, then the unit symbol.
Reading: 52700 ft³
